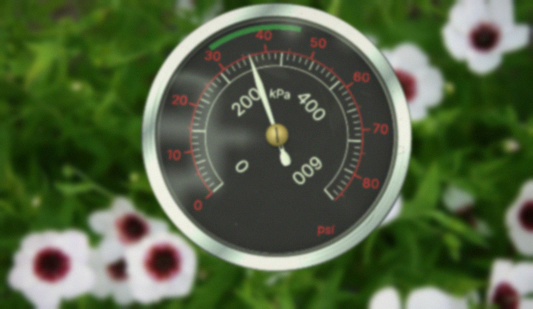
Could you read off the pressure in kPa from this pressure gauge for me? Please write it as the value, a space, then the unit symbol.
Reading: 250 kPa
